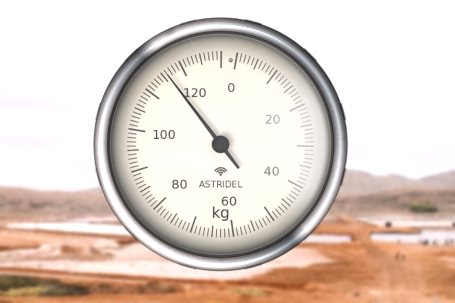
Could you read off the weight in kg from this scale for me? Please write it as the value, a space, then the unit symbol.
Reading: 116 kg
